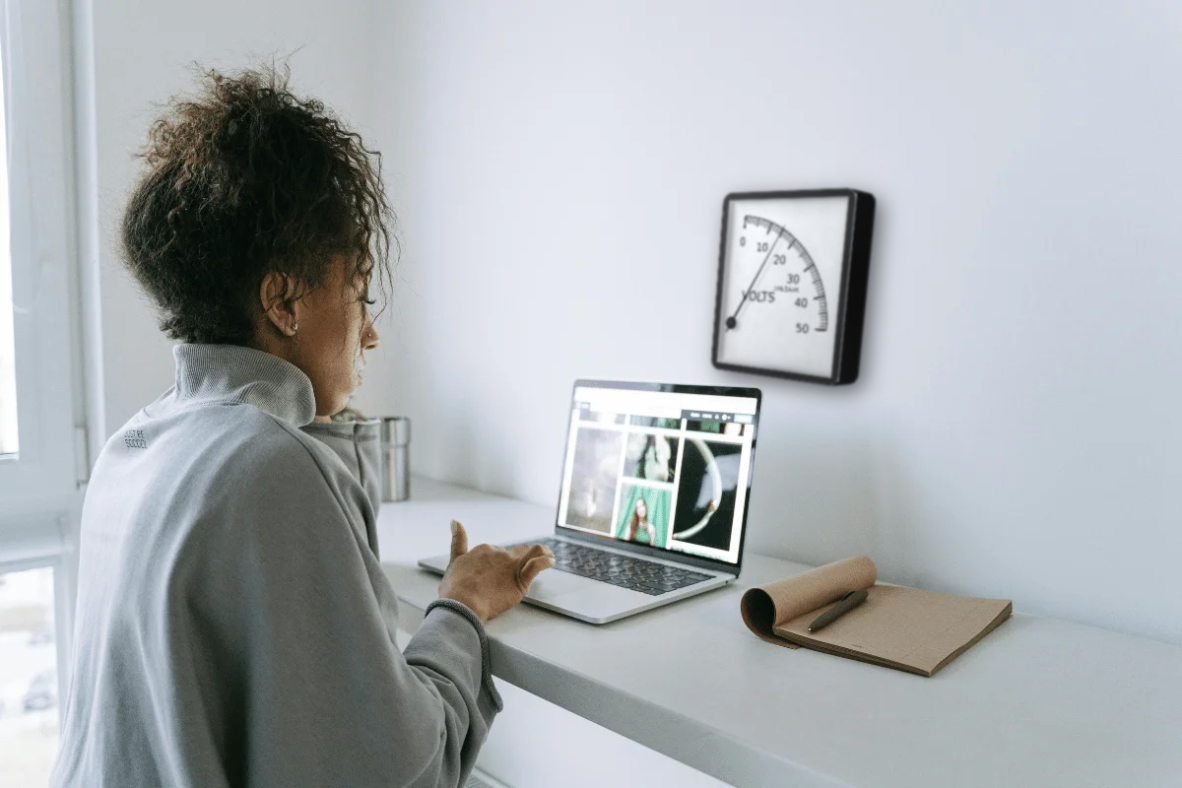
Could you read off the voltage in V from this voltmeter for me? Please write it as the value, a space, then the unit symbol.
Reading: 15 V
